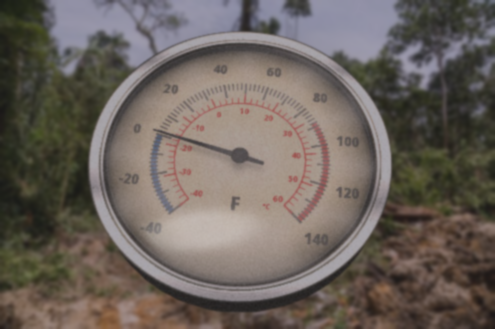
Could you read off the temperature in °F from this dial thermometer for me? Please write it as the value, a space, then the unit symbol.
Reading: 0 °F
